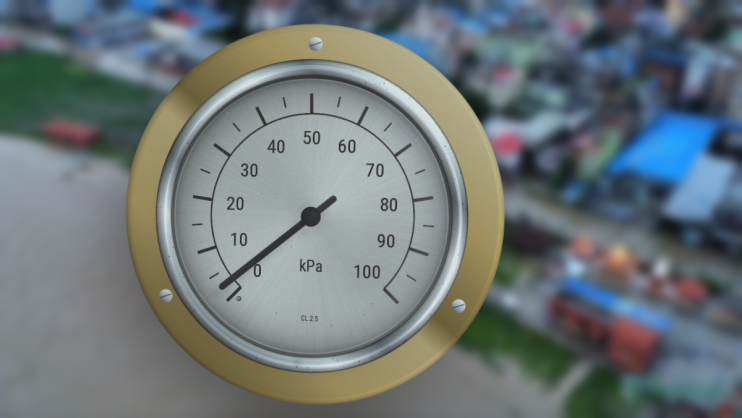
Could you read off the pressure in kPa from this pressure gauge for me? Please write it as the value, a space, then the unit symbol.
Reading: 2.5 kPa
